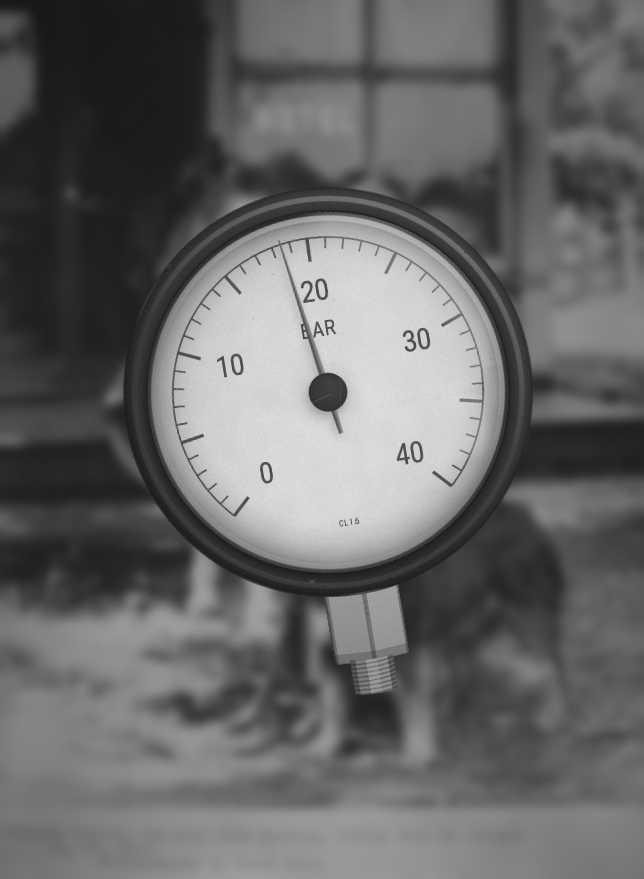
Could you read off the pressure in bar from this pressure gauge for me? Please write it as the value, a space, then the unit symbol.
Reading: 18.5 bar
